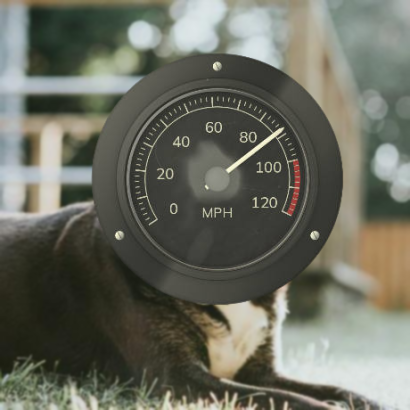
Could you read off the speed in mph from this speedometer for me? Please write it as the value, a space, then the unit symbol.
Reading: 88 mph
